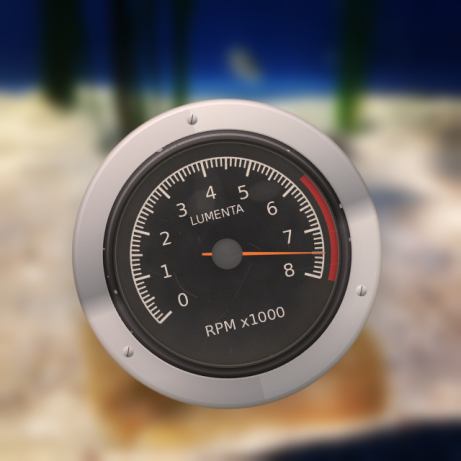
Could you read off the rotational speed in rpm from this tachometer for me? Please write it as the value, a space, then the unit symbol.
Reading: 7500 rpm
